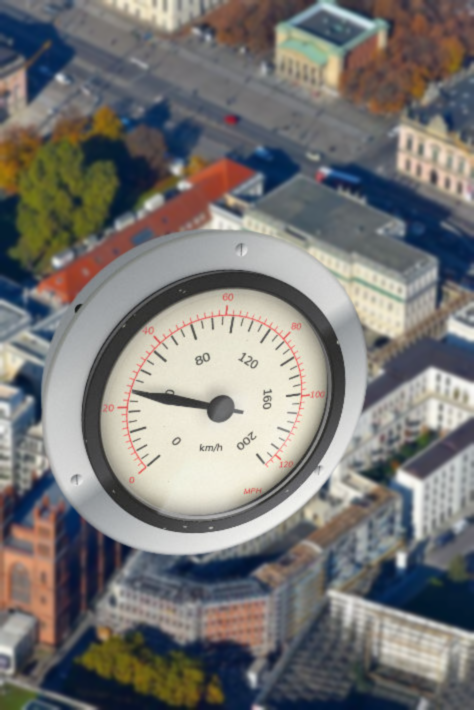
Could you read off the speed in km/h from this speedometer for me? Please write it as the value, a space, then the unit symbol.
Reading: 40 km/h
